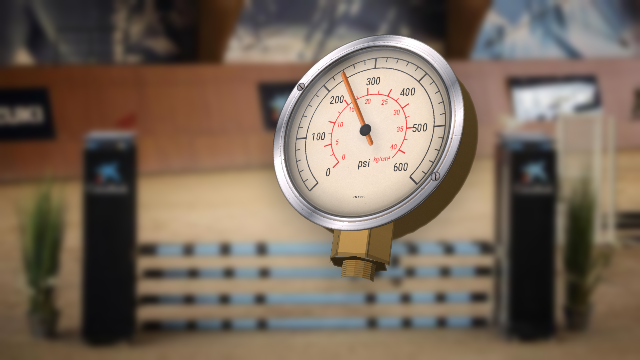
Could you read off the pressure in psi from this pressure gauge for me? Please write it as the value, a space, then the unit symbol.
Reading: 240 psi
